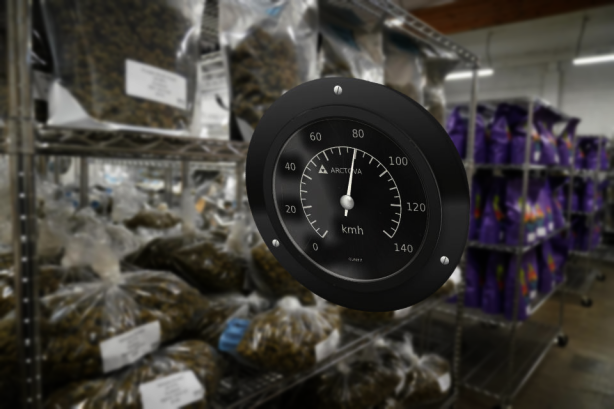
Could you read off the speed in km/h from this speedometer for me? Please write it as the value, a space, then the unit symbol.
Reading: 80 km/h
